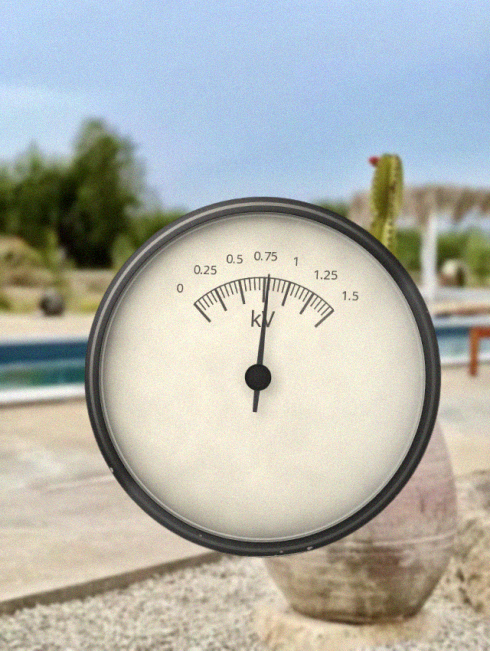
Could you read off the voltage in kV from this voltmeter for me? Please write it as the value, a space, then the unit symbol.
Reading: 0.8 kV
